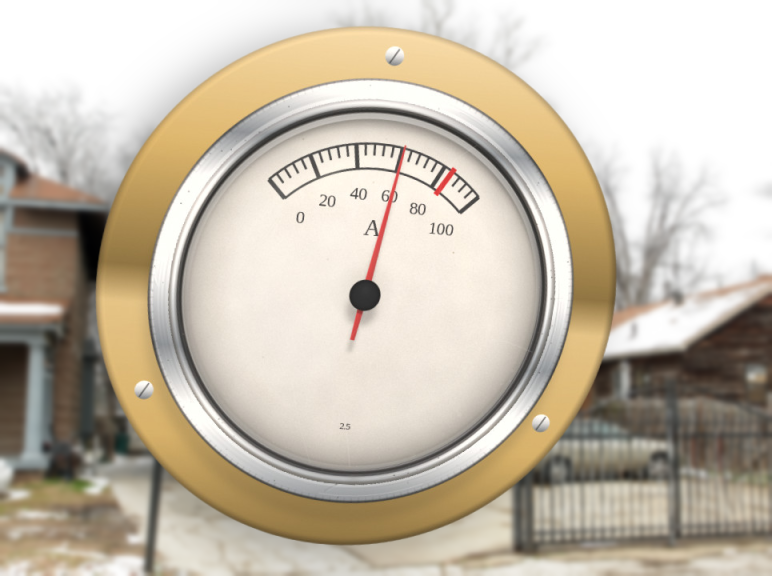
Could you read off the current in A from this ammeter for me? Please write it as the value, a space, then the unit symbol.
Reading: 60 A
